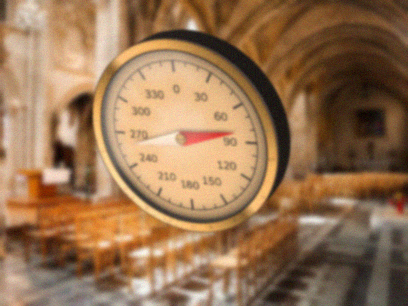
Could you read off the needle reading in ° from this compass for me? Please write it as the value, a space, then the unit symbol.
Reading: 80 °
